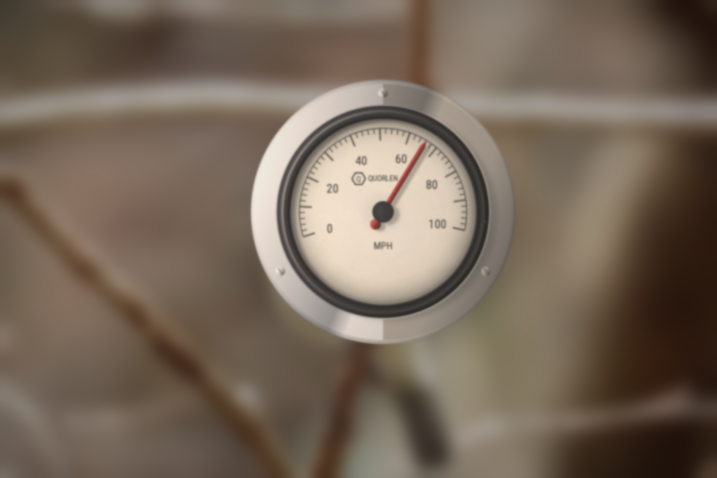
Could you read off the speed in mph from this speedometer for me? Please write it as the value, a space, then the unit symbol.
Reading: 66 mph
